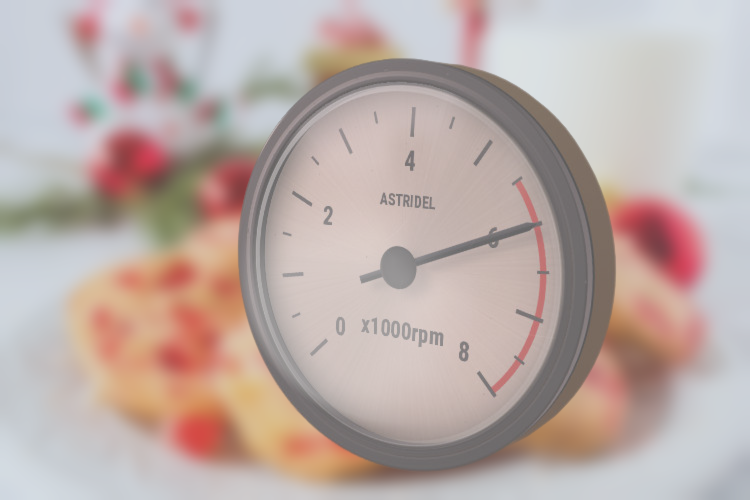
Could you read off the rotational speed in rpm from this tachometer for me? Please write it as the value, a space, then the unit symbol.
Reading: 6000 rpm
